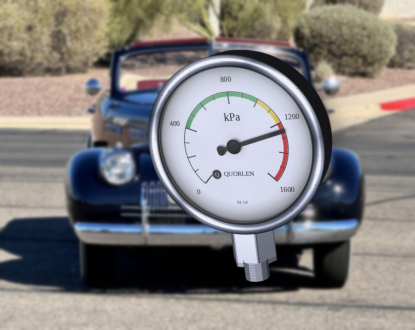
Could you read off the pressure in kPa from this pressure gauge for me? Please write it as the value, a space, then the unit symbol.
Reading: 1250 kPa
